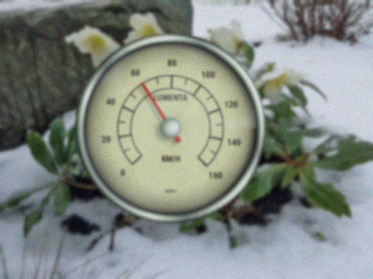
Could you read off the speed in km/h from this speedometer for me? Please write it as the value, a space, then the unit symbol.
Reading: 60 km/h
